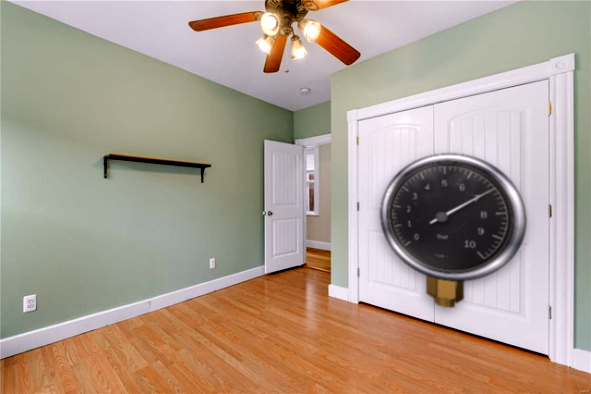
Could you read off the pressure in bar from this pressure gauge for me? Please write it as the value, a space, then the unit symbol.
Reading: 7 bar
